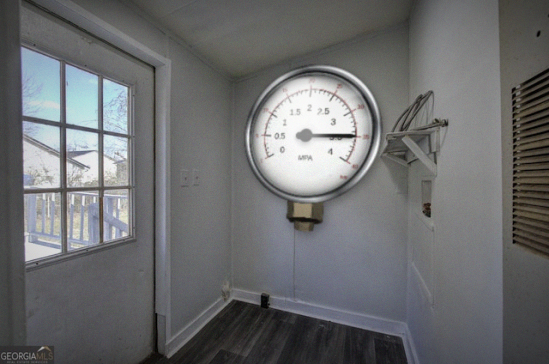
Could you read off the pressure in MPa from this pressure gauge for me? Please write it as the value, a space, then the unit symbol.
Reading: 3.5 MPa
